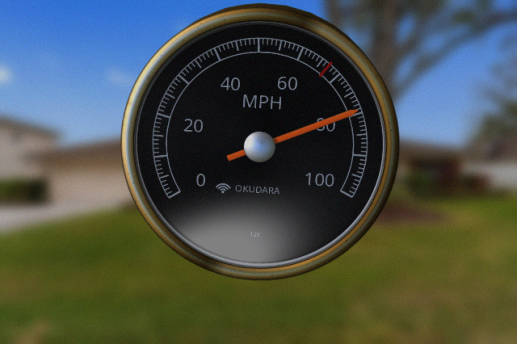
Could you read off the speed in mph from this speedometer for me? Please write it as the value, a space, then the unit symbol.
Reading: 79 mph
